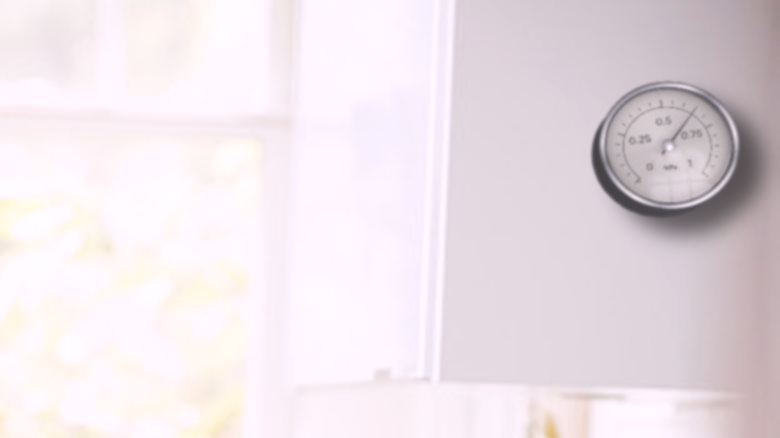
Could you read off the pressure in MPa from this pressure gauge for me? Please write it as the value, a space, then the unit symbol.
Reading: 0.65 MPa
